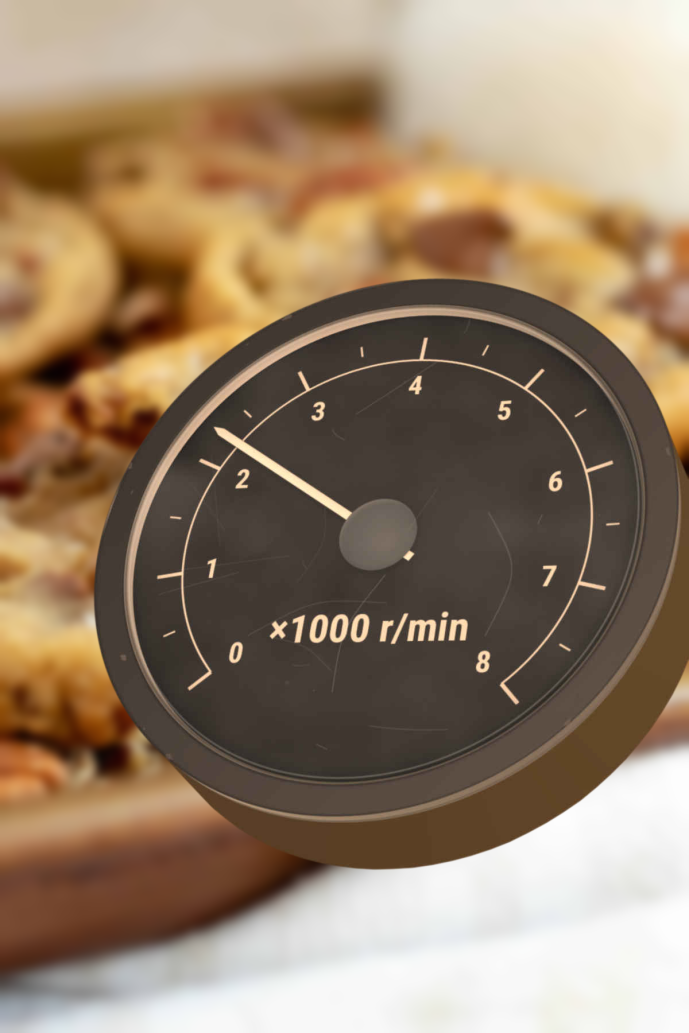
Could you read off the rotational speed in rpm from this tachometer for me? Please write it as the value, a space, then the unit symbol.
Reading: 2250 rpm
